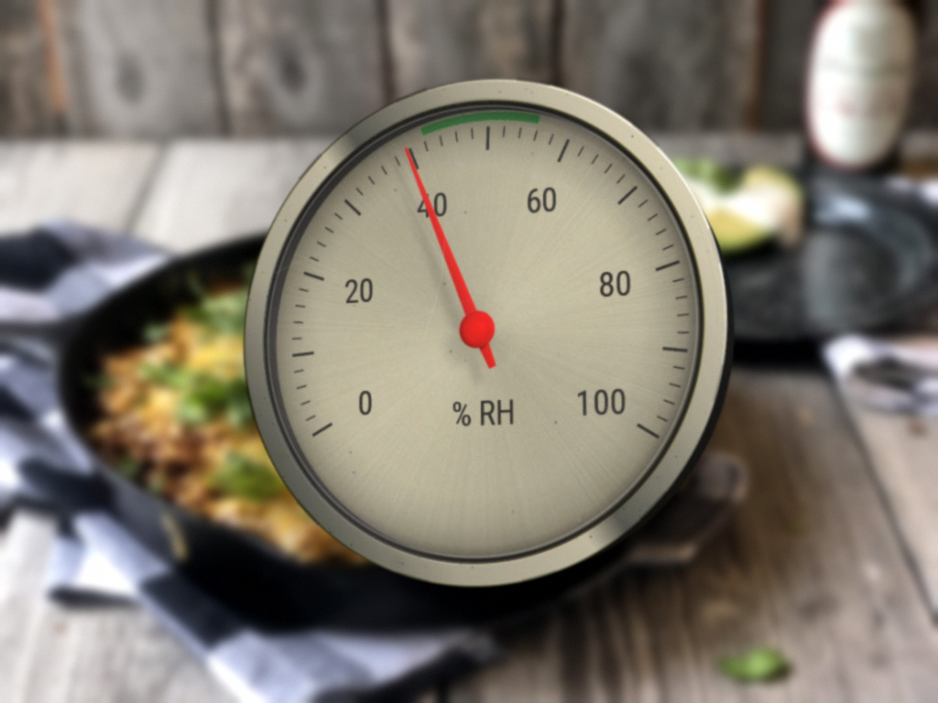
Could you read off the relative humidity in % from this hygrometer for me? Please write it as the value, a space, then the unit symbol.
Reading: 40 %
